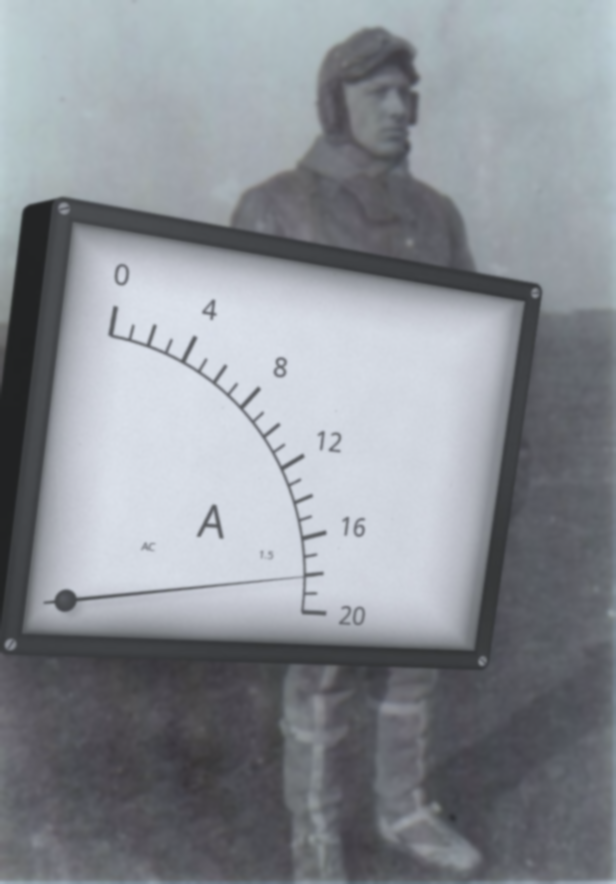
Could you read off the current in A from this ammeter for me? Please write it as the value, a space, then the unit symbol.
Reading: 18 A
